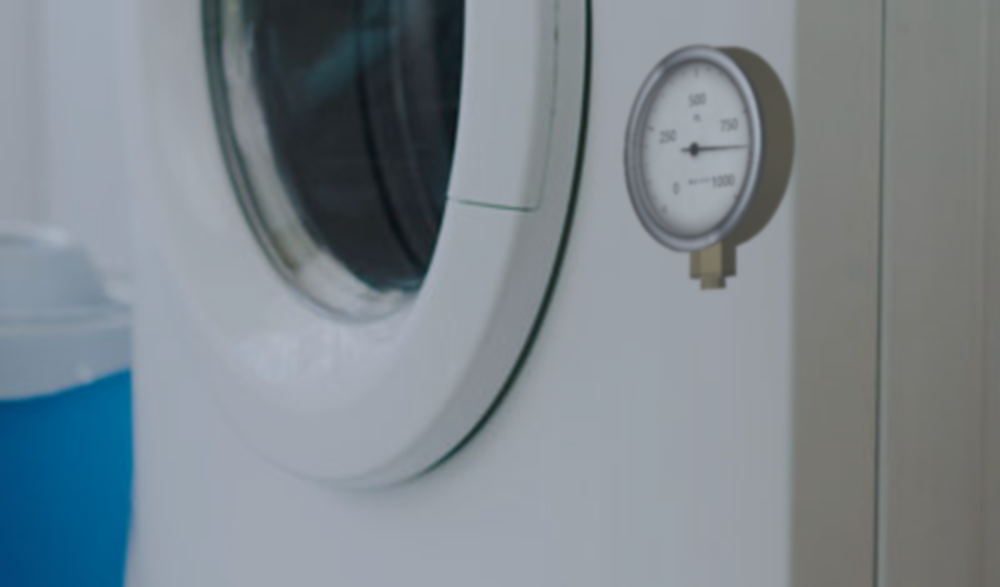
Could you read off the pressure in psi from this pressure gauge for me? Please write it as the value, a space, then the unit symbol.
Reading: 850 psi
